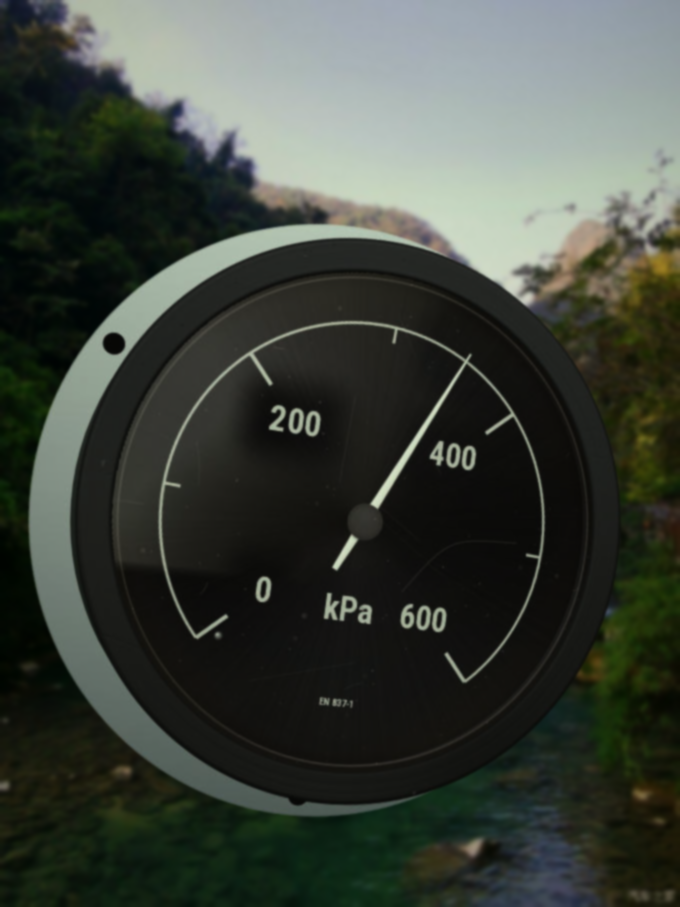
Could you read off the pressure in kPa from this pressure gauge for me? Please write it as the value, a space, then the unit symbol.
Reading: 350 kPa
